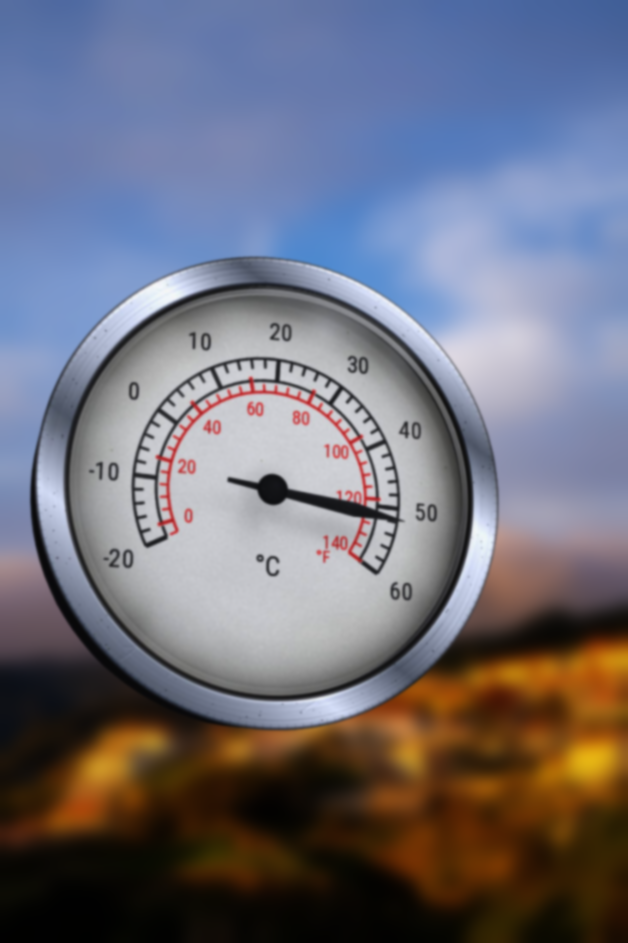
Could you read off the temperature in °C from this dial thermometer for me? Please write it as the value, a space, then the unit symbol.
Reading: 52 °C
